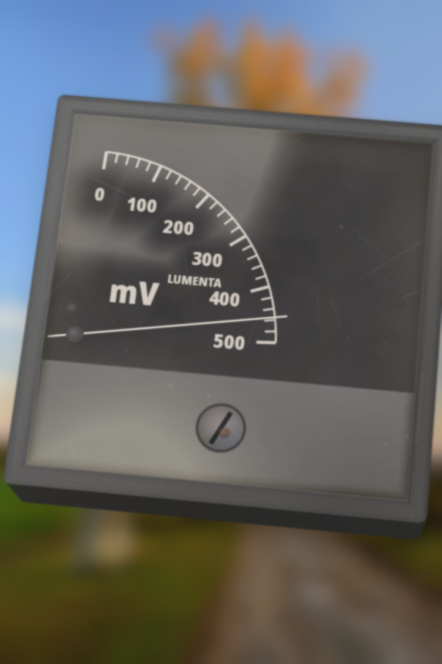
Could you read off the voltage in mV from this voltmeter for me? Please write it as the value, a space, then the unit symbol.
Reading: 460 mV
